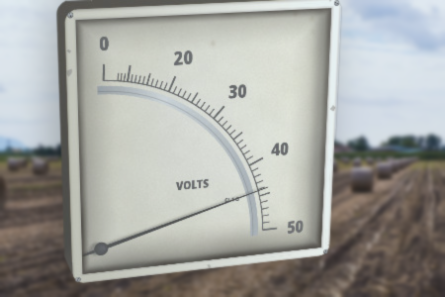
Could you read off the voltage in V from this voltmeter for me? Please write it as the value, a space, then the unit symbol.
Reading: 44 V
